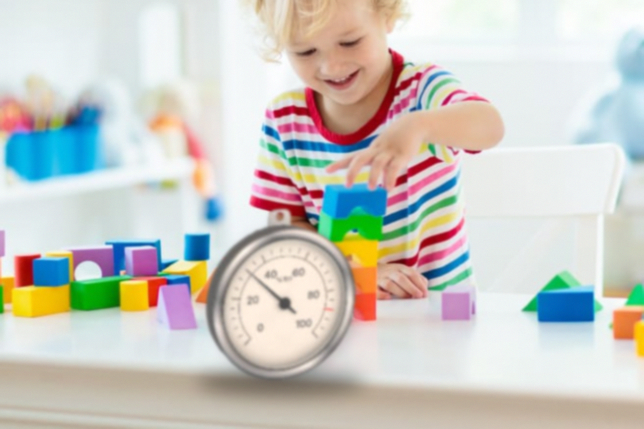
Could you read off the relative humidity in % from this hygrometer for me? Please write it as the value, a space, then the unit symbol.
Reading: 32 %
